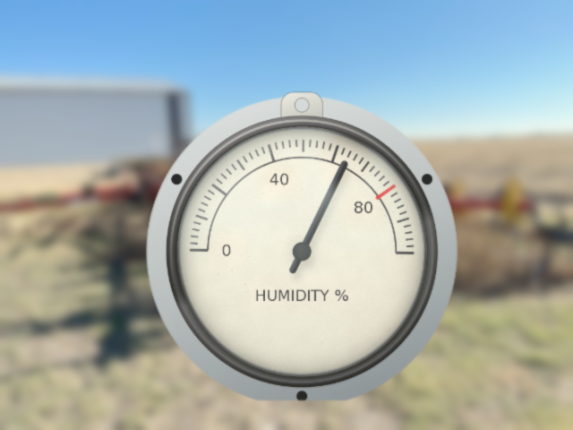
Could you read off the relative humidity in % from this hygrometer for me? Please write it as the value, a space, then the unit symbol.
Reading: 64 %
